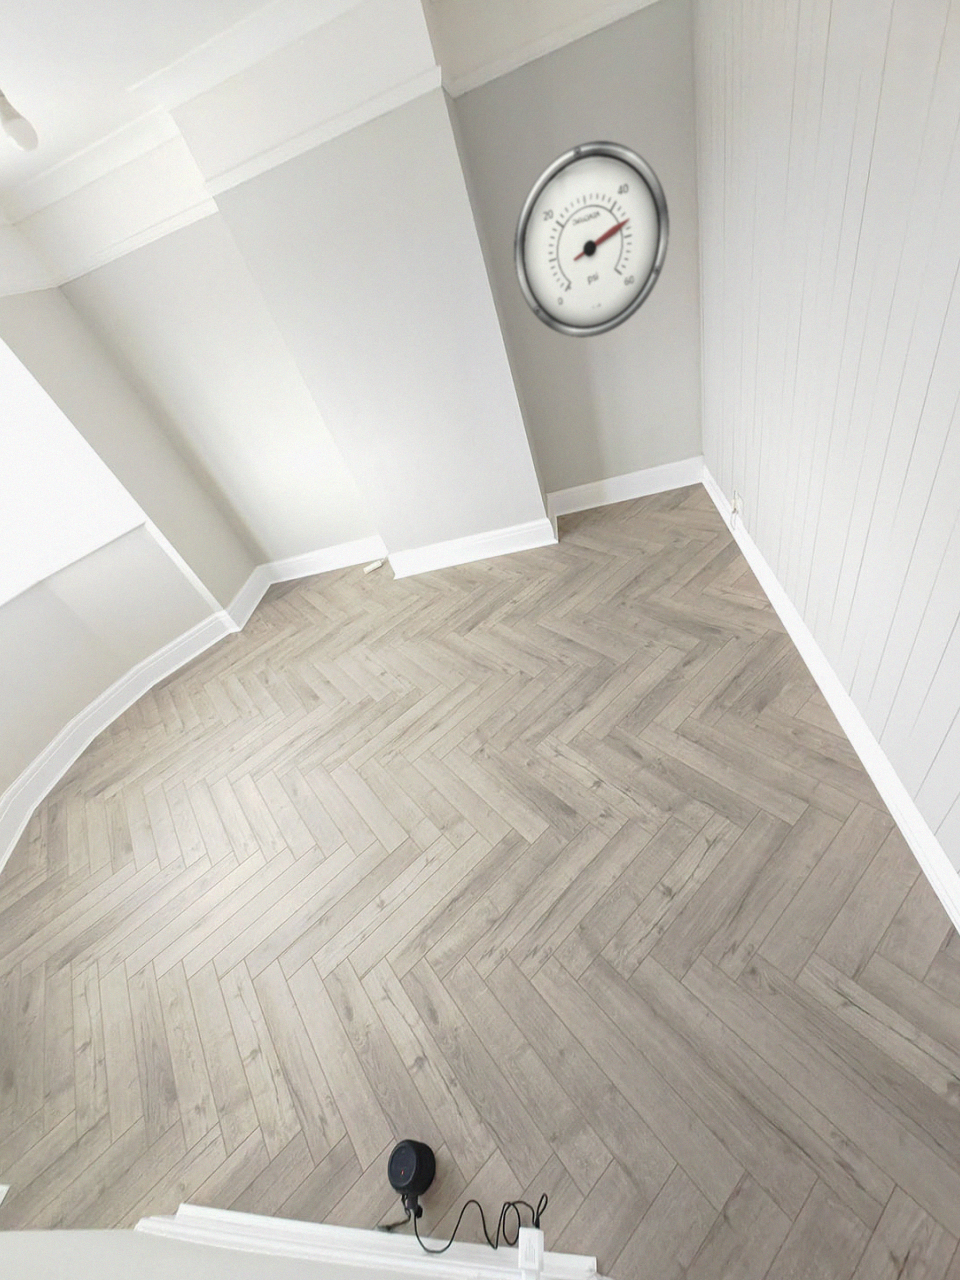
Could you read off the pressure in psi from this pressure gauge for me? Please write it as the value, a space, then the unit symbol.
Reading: 46 psi
